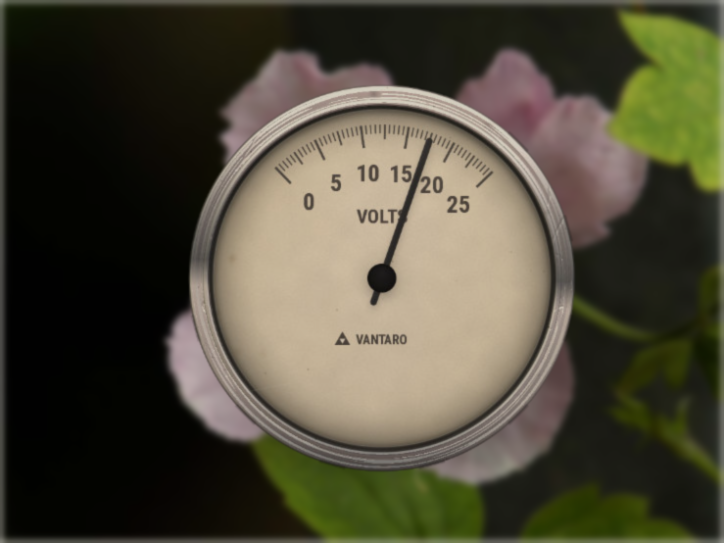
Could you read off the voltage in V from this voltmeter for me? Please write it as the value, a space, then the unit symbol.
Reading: 17.5 V
